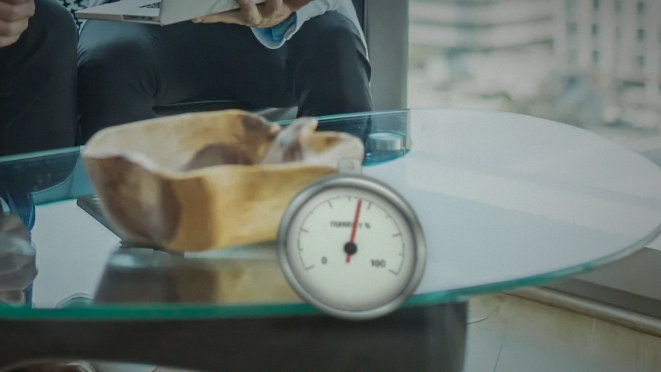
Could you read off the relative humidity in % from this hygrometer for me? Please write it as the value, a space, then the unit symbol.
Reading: 55 %
